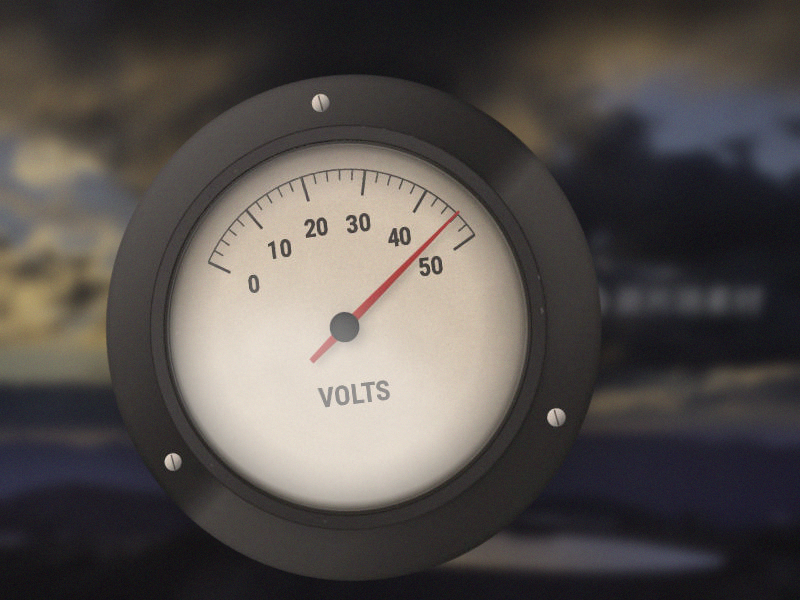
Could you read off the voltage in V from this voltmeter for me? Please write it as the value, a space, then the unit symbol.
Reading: 46 V
